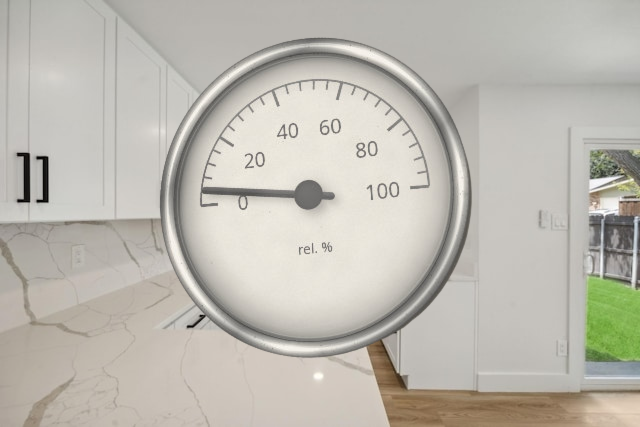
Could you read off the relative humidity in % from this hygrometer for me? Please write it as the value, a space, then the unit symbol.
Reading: 4 %
